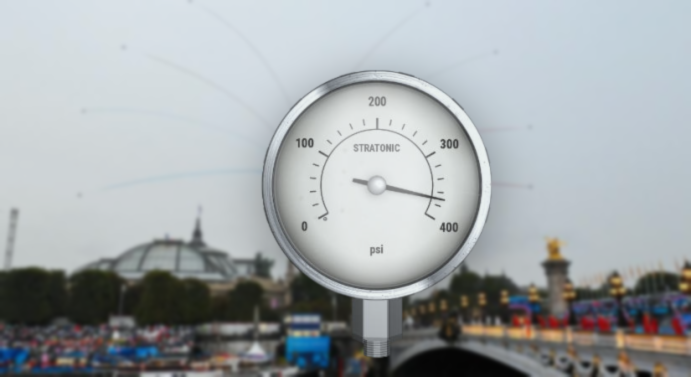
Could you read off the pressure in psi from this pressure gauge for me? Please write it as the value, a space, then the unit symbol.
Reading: 370 psi
